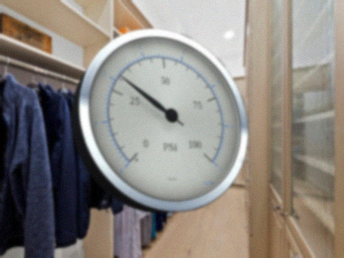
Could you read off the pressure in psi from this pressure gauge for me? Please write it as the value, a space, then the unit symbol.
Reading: 30 psi
